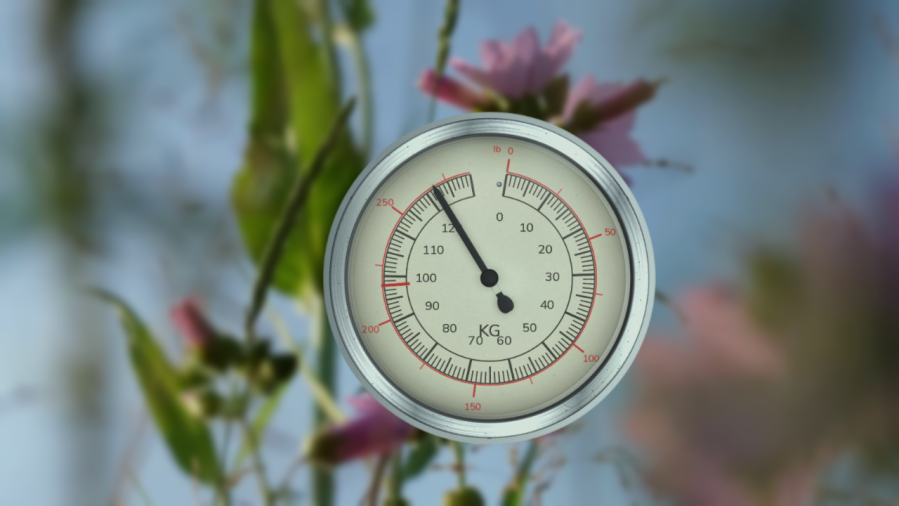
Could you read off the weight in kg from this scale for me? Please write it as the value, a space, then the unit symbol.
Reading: 122 kg
